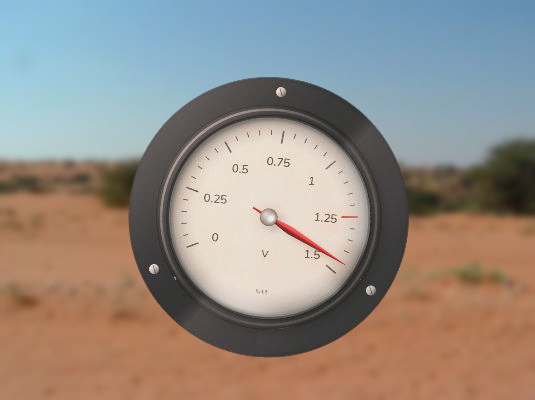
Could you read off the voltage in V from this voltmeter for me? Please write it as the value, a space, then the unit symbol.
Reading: 1.45 V
